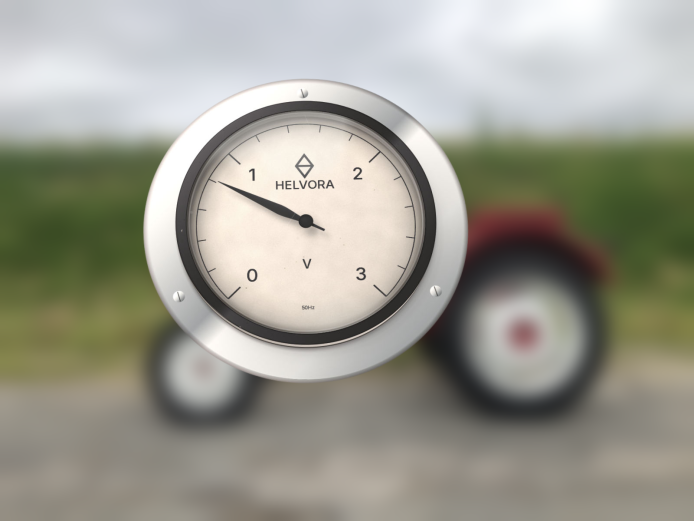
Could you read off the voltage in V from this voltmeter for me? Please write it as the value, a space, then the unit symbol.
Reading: 0.8 V
